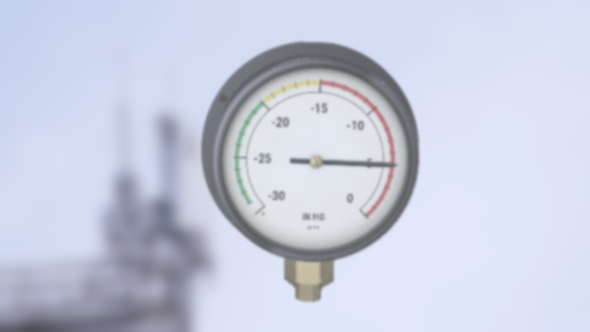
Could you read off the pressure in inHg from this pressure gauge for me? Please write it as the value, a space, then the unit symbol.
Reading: -5 inHg
